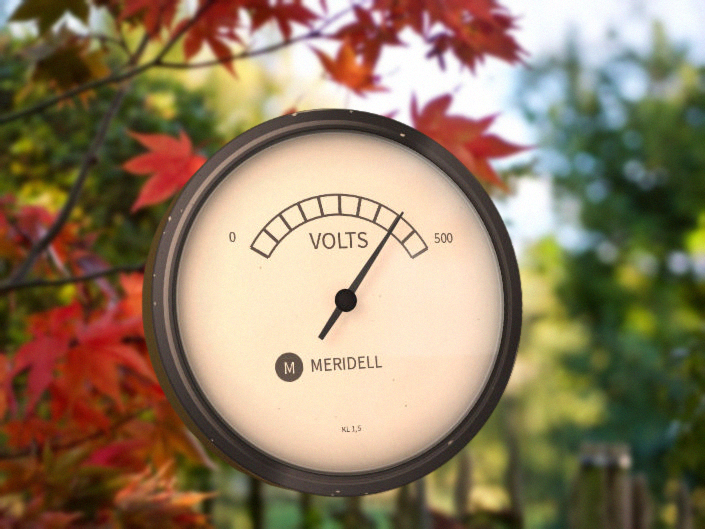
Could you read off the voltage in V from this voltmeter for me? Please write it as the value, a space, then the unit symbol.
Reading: 400 V
